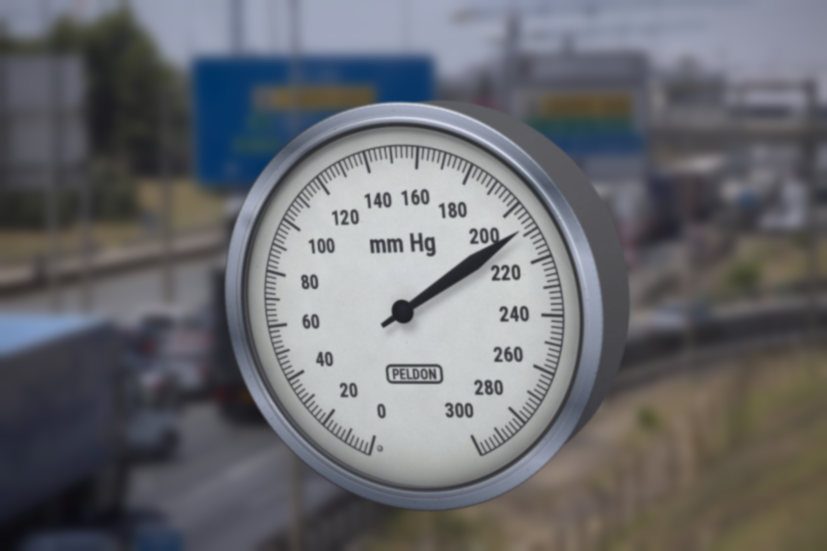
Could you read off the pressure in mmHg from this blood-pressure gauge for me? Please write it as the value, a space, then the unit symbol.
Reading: 208 mmHg
